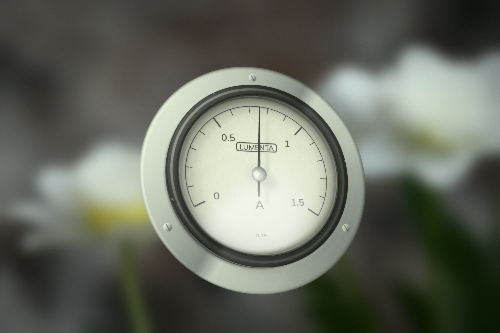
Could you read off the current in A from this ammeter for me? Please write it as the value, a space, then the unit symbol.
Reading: 0.75 A
